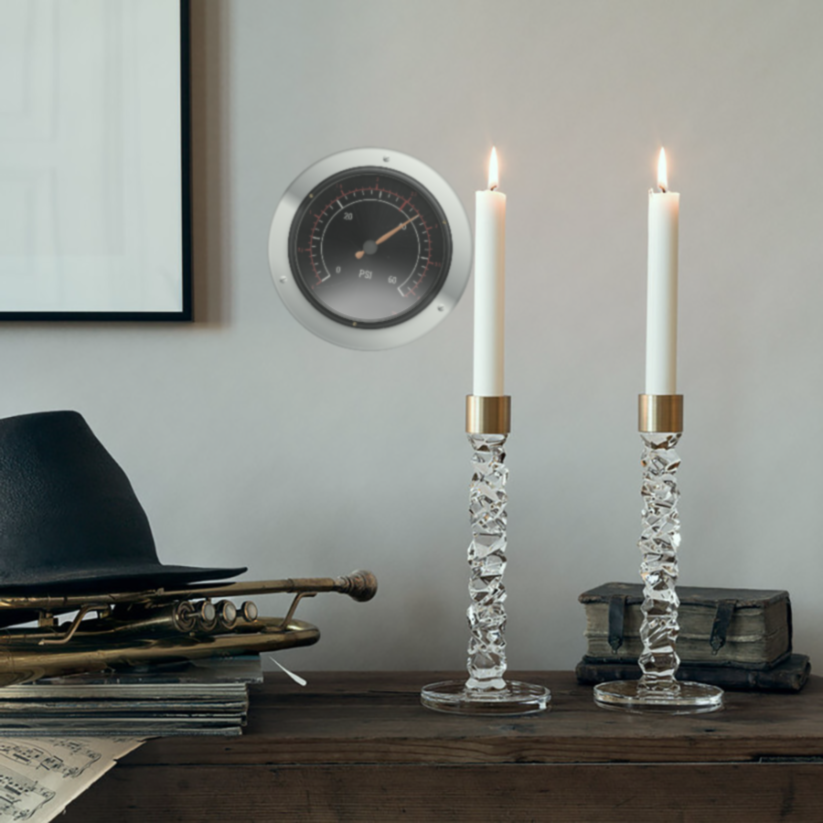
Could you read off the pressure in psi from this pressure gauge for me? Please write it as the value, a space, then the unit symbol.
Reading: 40 psi
